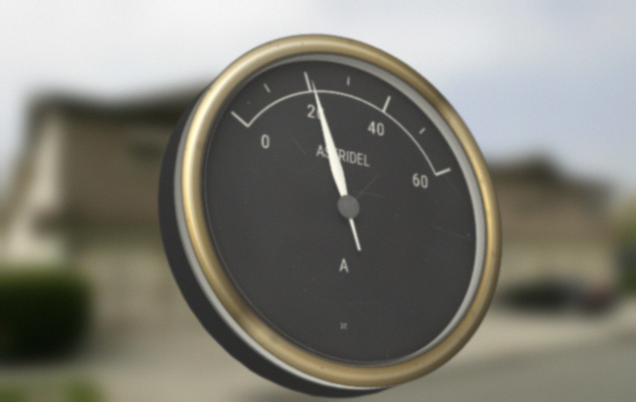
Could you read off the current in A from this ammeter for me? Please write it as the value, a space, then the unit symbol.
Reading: 20 A
